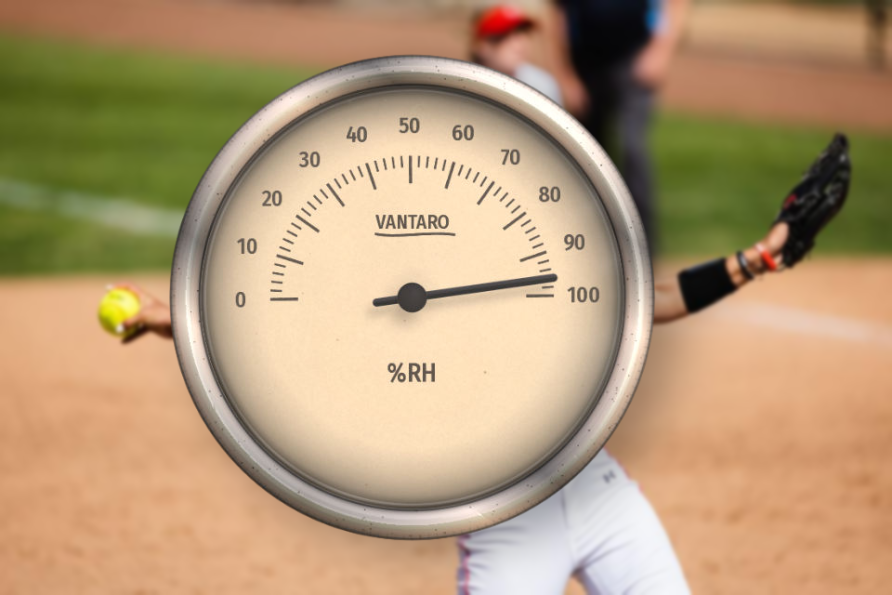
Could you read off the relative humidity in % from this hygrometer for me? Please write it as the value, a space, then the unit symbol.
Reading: 96 %
